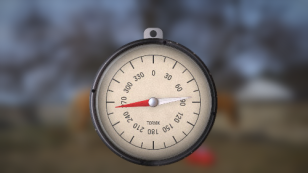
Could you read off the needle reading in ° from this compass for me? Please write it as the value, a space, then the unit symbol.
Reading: 262.5 °
